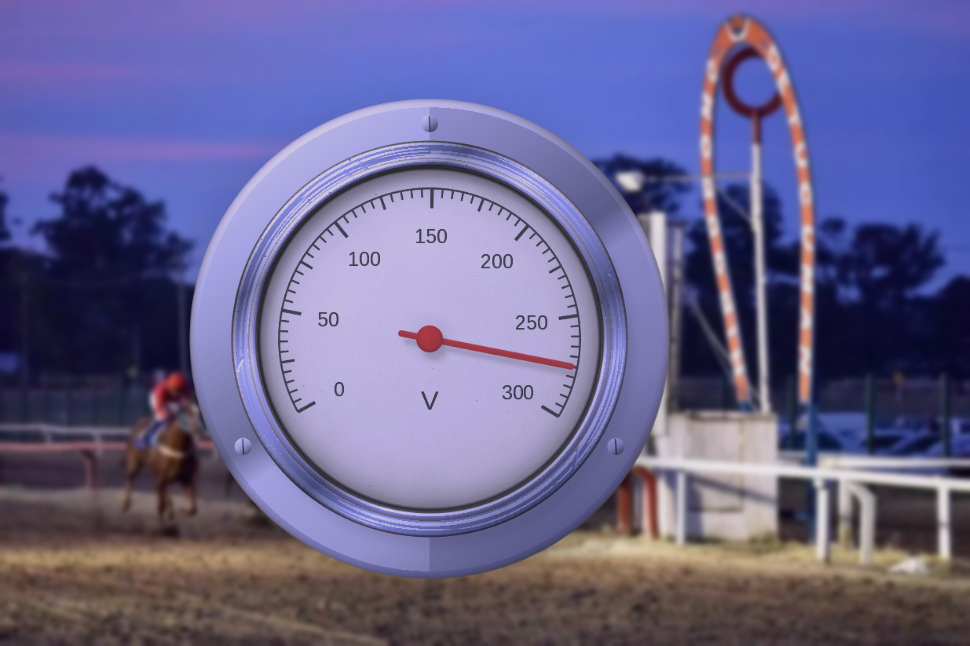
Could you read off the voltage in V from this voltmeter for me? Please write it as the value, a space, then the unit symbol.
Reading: 275 V
